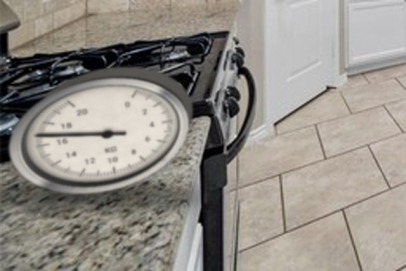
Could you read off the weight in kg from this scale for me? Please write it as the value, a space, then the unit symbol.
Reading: 17 kg
